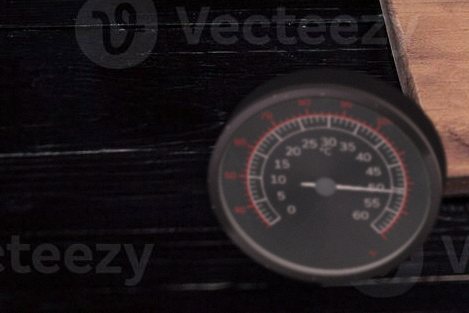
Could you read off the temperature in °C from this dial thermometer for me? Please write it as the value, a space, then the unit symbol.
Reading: 50 °C
